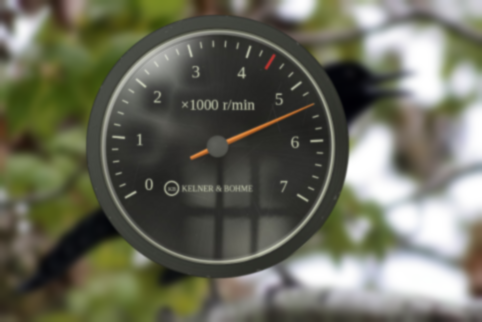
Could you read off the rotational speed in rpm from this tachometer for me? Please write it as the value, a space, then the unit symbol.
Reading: 5400 rpm
